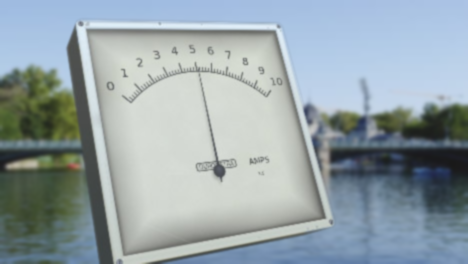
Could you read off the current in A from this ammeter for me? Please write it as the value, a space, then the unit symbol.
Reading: 5 A
